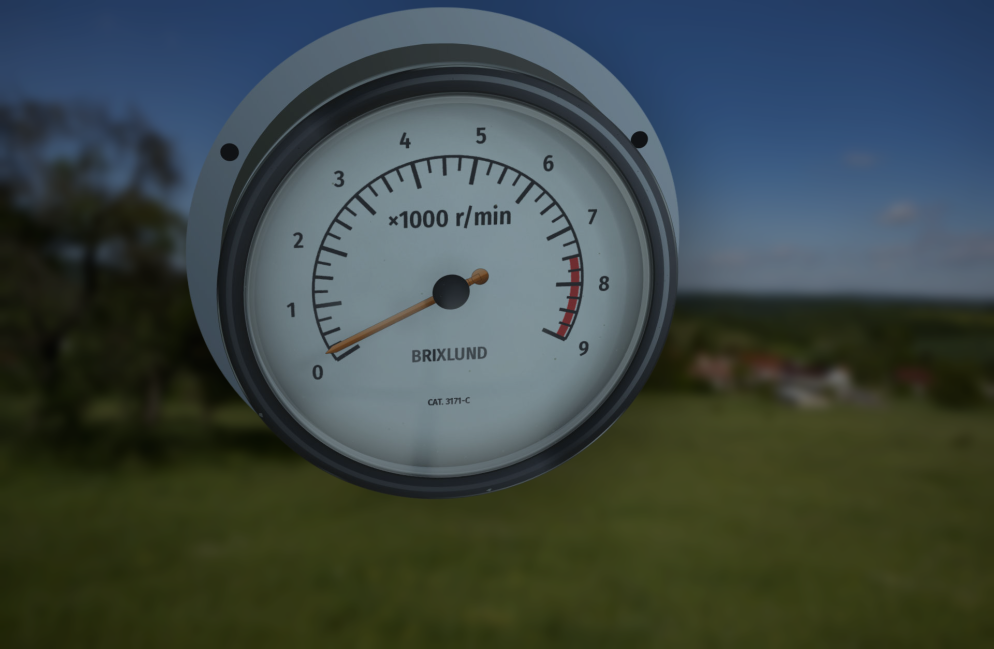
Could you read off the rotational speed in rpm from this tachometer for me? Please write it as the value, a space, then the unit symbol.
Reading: 250 rpm
